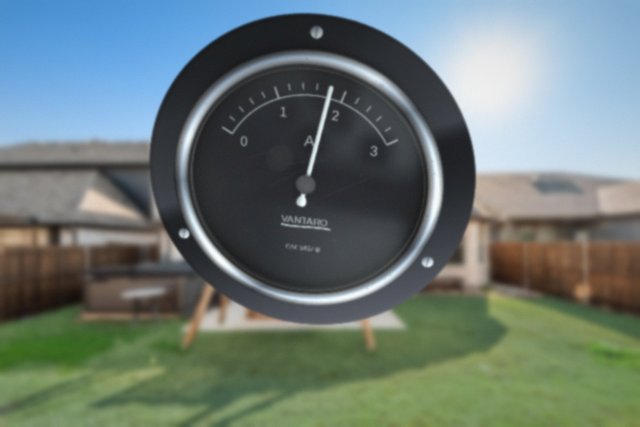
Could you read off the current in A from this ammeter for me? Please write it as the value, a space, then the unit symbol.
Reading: 1.8 A
